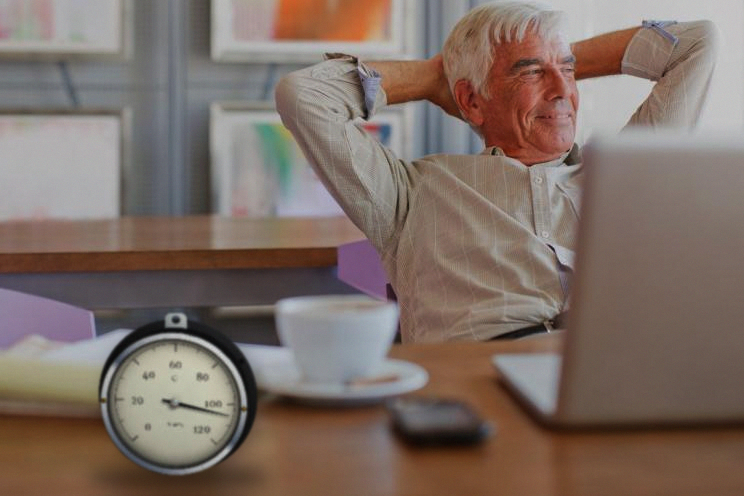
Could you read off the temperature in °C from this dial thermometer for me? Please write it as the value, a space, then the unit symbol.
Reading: 105 °C
